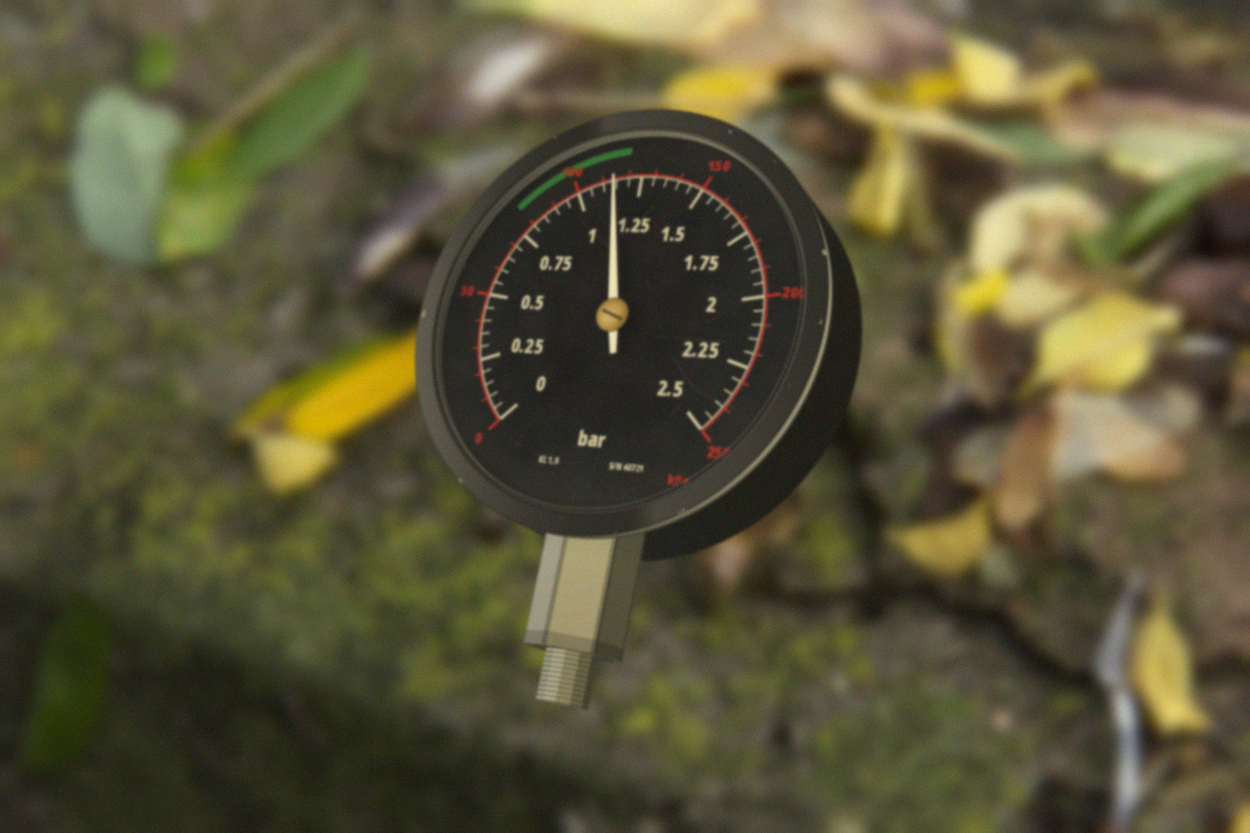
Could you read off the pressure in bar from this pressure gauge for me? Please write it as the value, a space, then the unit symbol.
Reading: 1.15 bar
